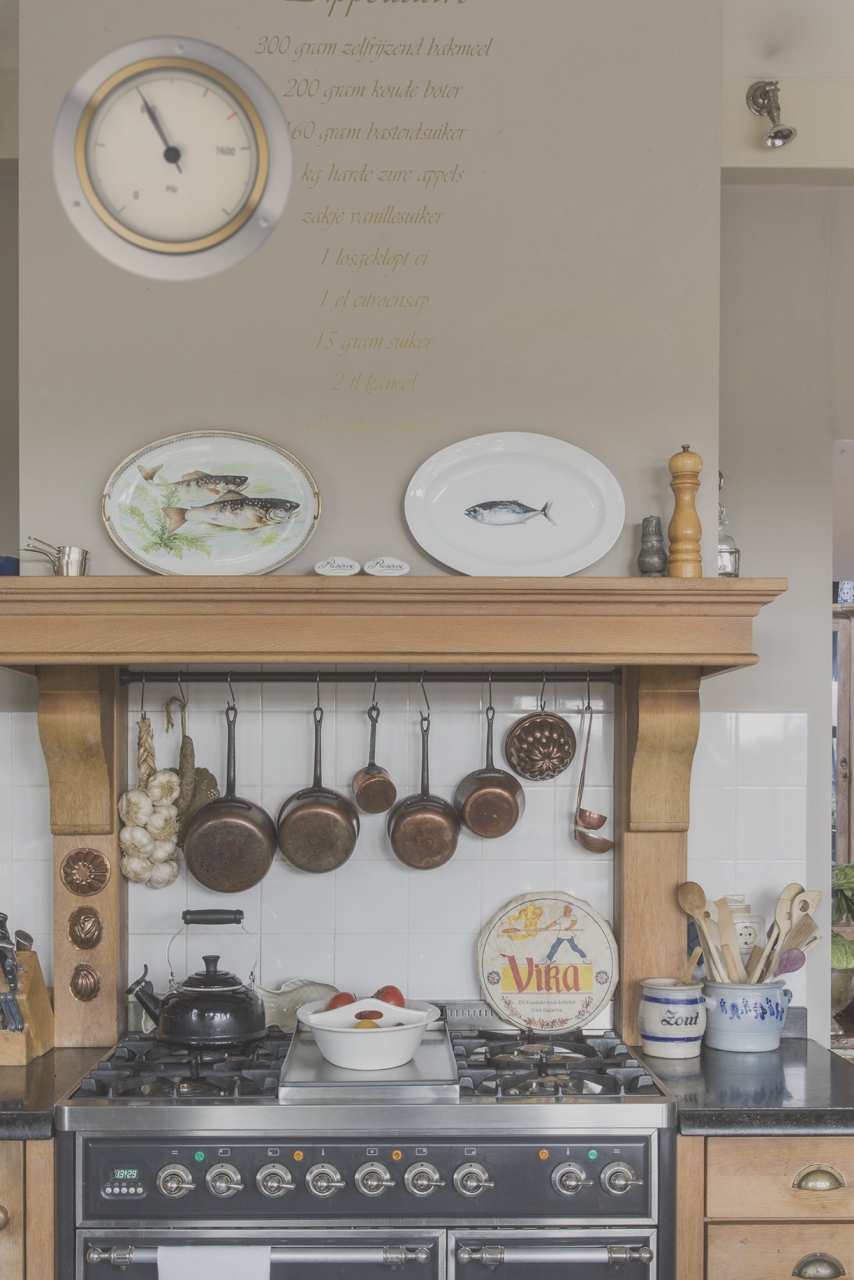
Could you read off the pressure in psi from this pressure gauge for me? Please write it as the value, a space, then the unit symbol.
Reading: 800 psi
